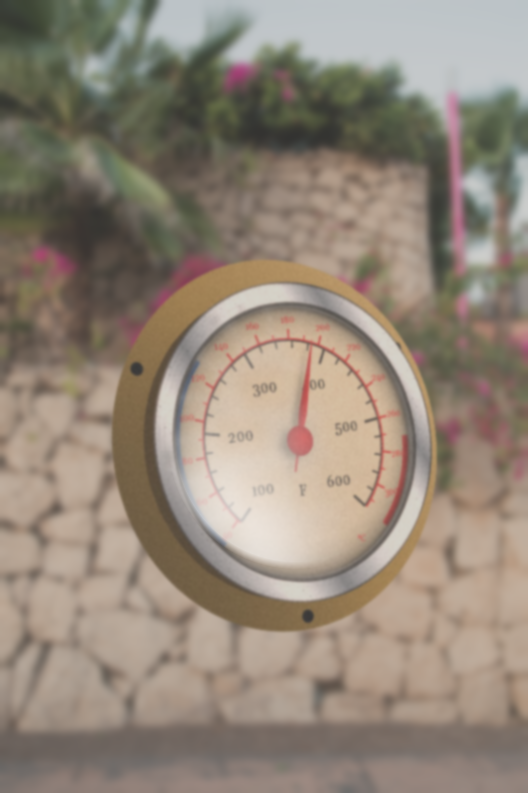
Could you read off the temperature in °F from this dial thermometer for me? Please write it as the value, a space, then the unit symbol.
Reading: 380 °F
